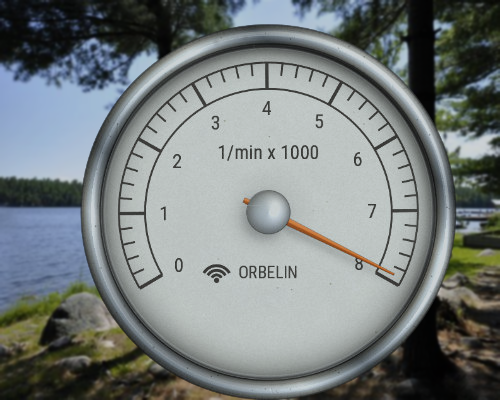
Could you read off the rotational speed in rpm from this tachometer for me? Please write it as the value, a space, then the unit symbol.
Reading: 7900 rpm
